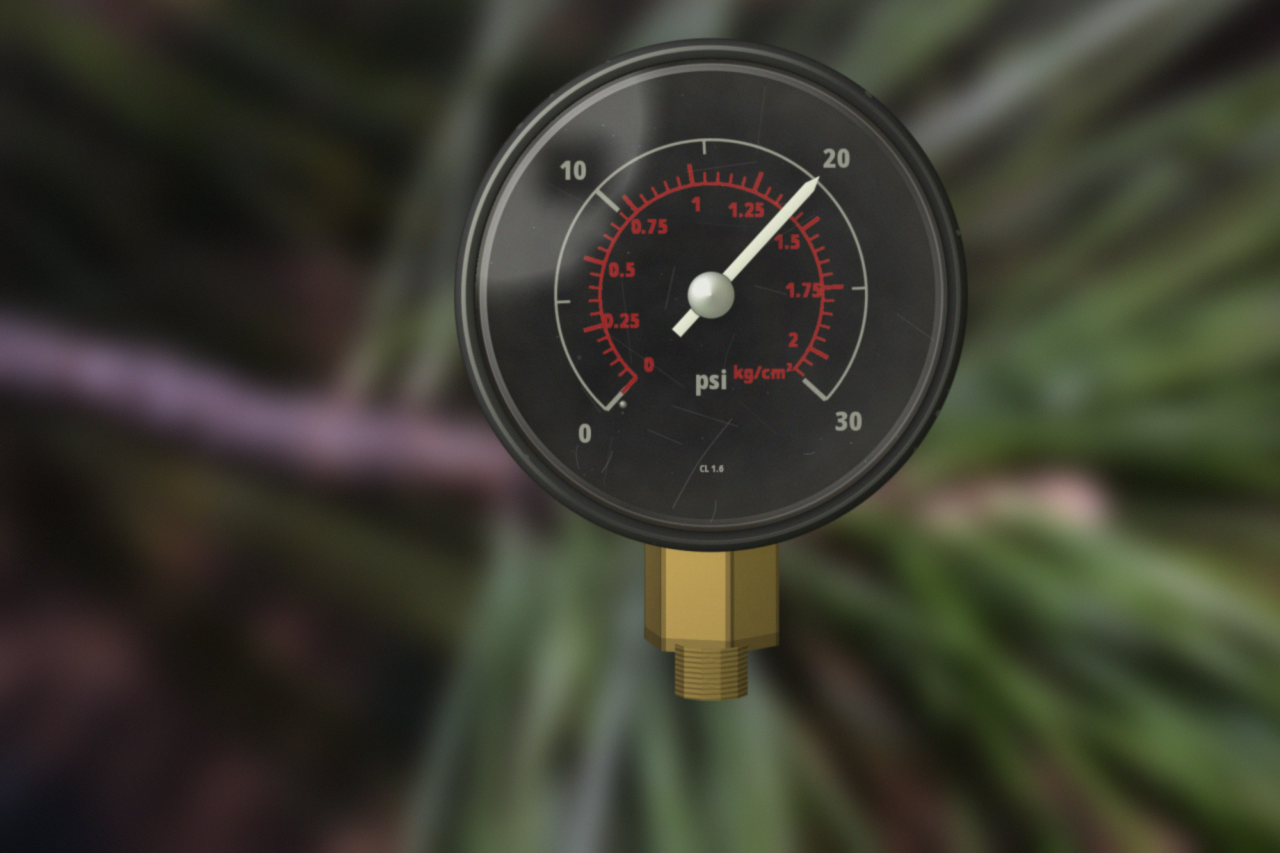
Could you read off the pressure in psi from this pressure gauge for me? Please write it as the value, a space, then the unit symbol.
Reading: 20 psi
